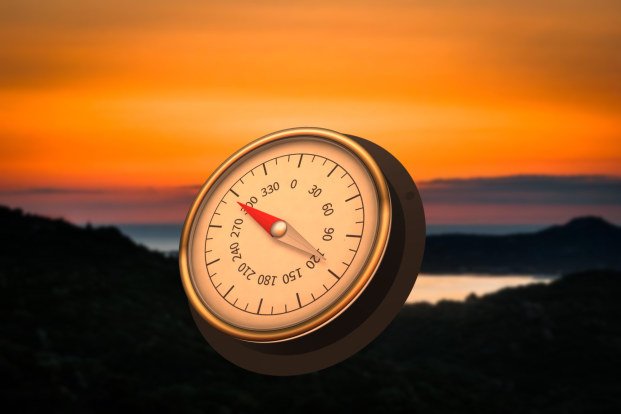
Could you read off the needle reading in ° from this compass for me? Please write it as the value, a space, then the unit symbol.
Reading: 295 °
